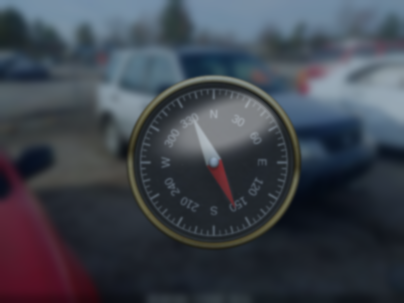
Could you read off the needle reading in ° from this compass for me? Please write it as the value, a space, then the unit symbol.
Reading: 155 °
